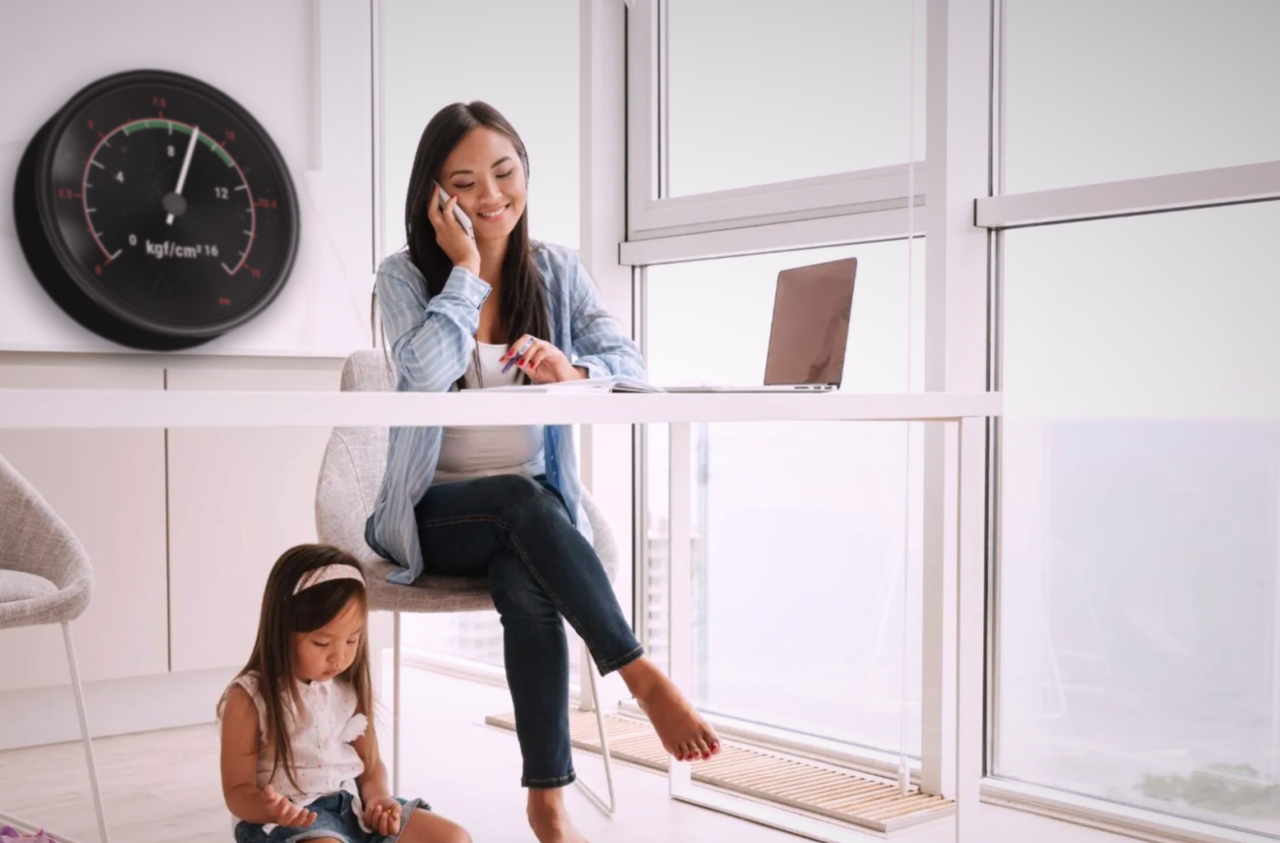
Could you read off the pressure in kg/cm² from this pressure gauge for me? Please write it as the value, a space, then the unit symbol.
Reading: 9 kg/cm²
